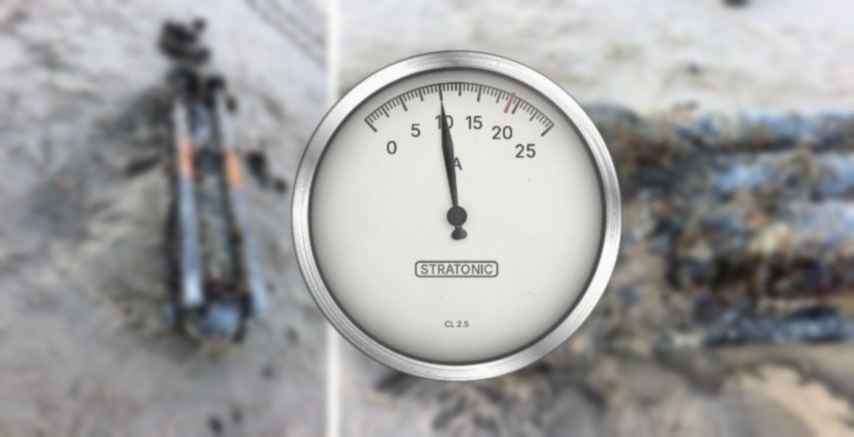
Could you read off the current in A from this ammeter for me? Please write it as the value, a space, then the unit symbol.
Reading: 10 A
